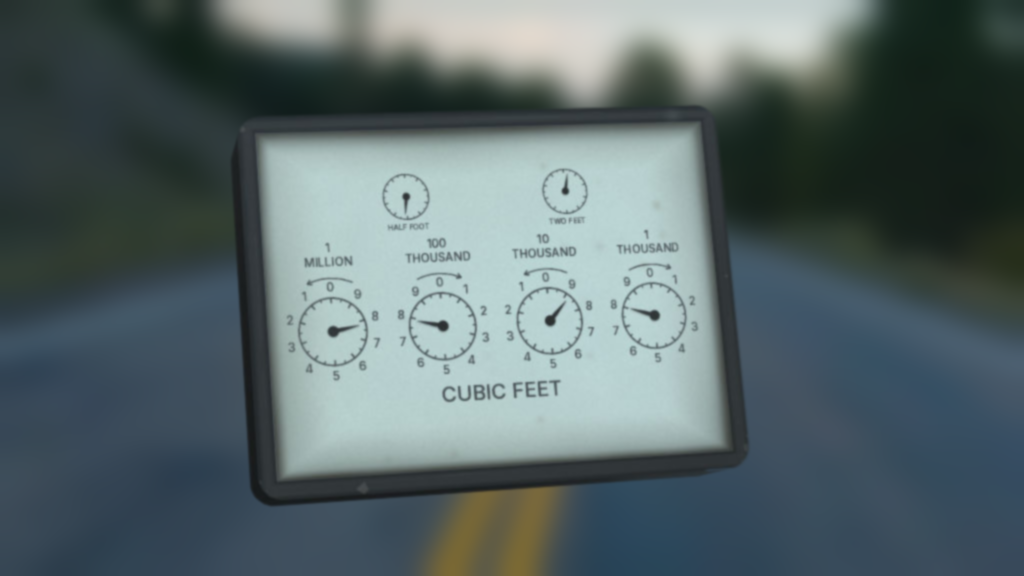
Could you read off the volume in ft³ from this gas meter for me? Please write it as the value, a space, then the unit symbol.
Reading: 778800 ft³
